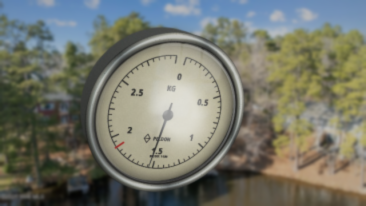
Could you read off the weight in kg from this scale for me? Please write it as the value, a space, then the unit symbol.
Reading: 1.55 kg
